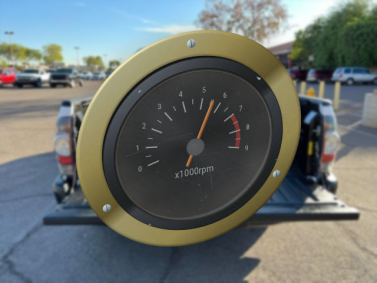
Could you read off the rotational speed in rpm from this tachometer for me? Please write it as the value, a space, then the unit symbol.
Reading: 5500 rpm
